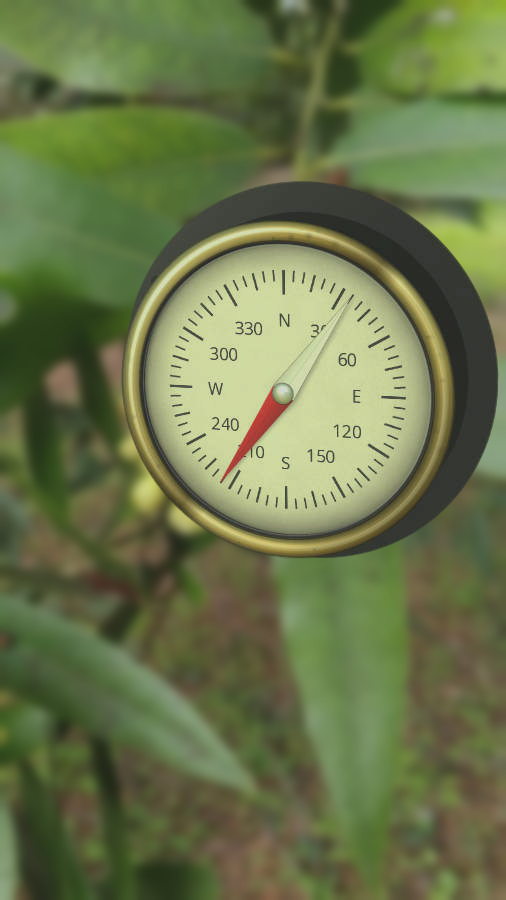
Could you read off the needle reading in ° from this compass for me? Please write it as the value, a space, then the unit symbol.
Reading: 215 °
